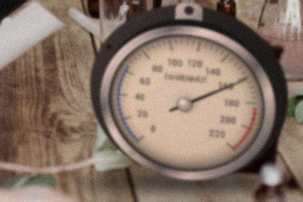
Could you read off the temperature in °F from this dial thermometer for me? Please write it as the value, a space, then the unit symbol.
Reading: 160 °F
